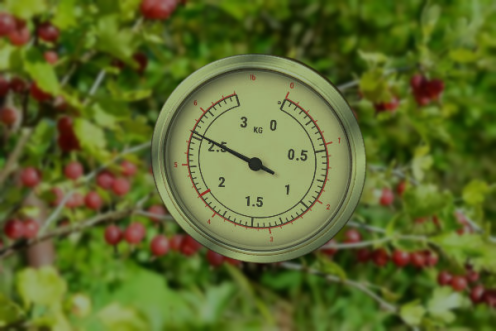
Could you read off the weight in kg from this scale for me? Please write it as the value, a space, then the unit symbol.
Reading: 2.55 kg
